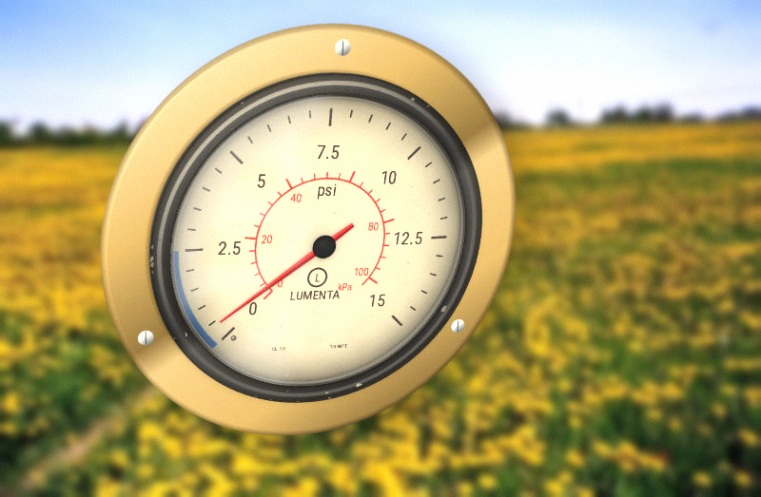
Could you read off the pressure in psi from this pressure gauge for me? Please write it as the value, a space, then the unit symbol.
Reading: 0.5 psi
